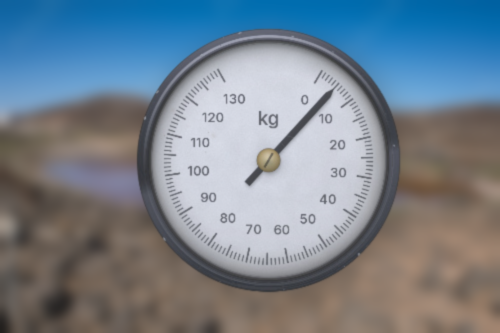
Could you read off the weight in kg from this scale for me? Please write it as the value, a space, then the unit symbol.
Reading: 5 kg
